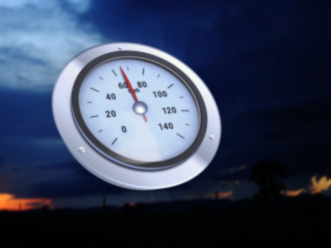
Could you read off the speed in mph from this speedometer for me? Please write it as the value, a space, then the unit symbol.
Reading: 65 mph
